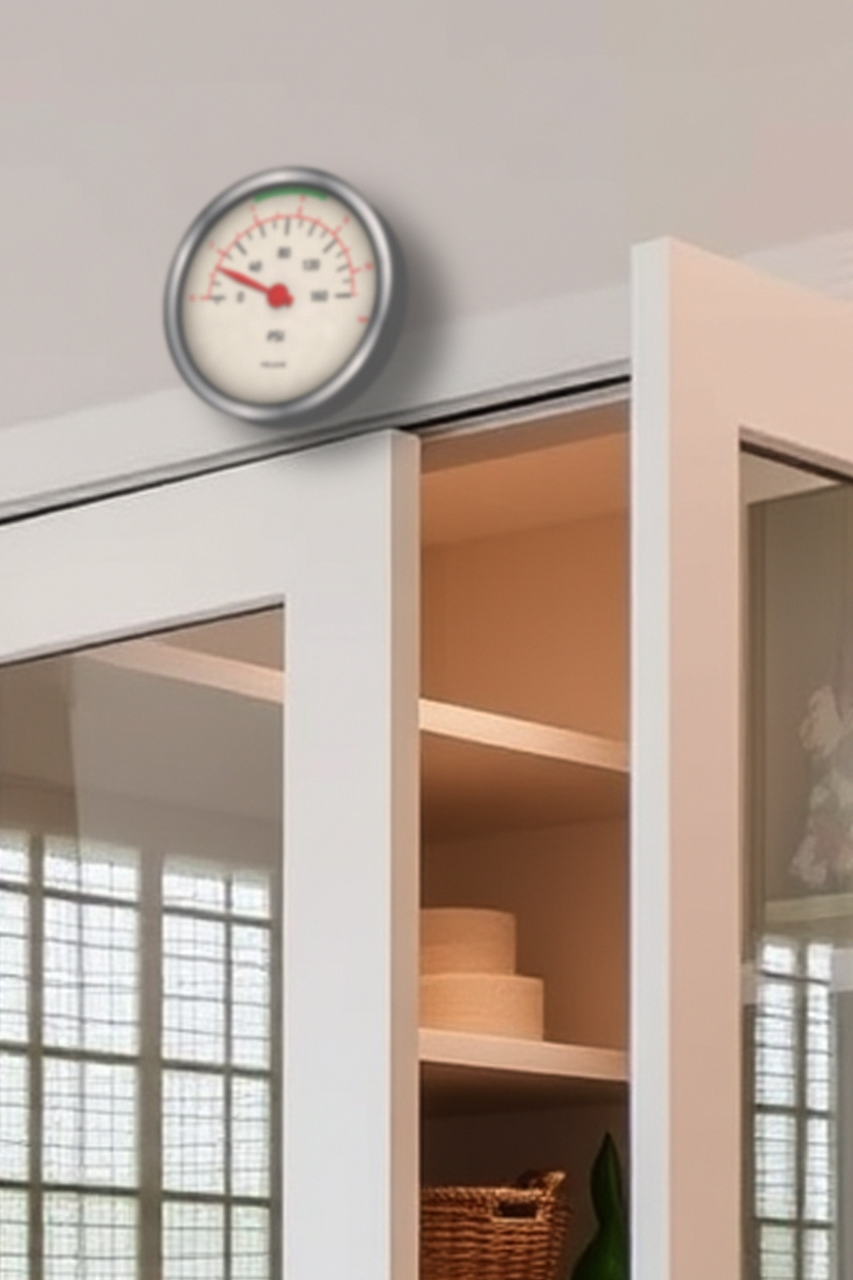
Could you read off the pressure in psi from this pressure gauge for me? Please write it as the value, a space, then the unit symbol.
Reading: 20 psi
